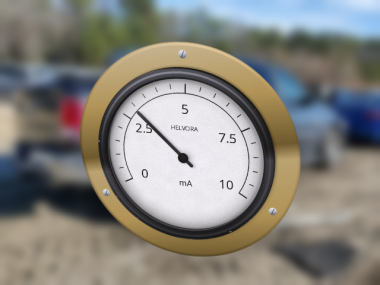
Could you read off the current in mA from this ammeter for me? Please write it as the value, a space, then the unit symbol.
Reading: 3 mA
